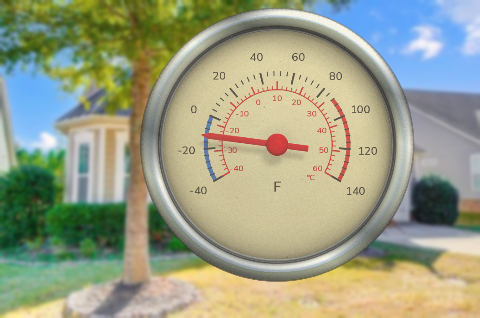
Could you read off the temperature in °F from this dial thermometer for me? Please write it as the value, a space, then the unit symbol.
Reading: -12 °F
